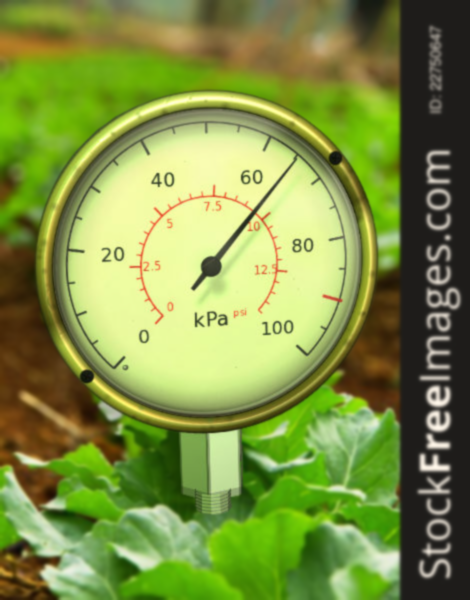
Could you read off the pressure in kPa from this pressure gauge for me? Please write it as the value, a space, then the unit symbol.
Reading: 65 kPa
